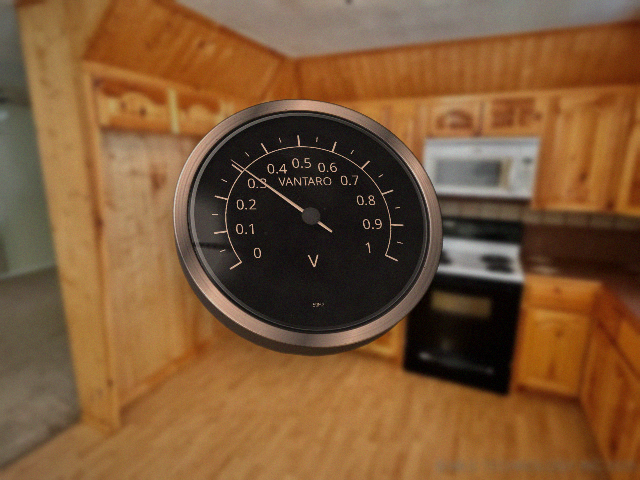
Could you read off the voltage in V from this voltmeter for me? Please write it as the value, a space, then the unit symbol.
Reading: 0.3 V
